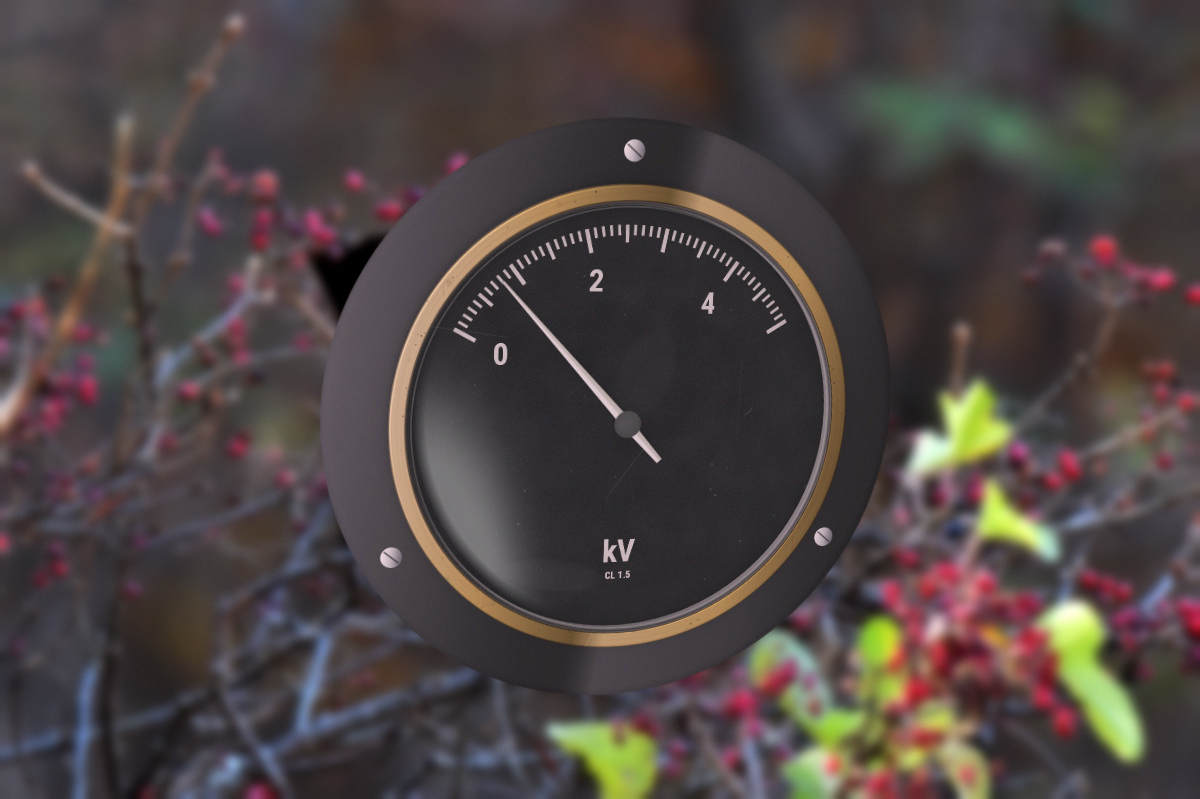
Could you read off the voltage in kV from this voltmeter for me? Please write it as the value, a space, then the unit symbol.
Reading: 0.8 kV
